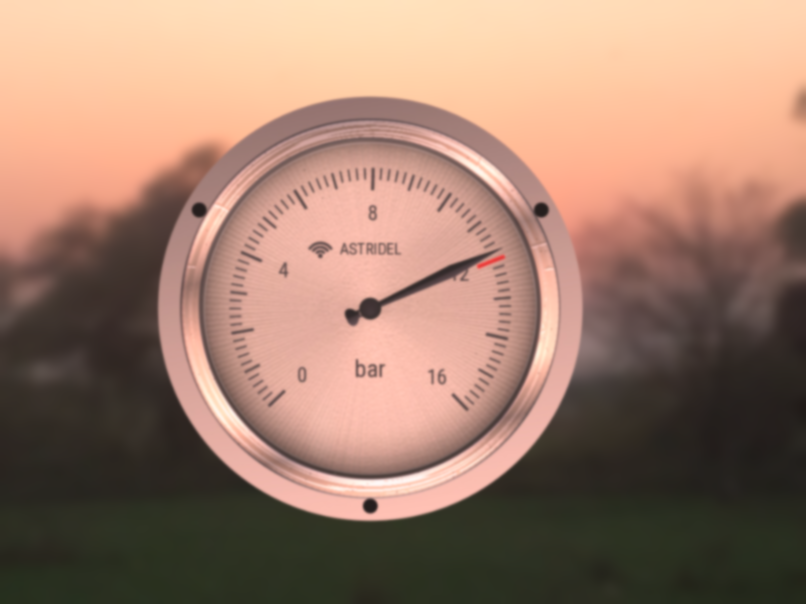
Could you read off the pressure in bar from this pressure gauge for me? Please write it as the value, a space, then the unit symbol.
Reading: 11.8 bar
